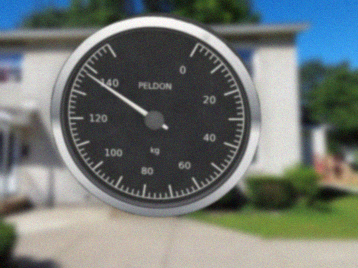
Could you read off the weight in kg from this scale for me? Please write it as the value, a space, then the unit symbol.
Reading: 138 kg
